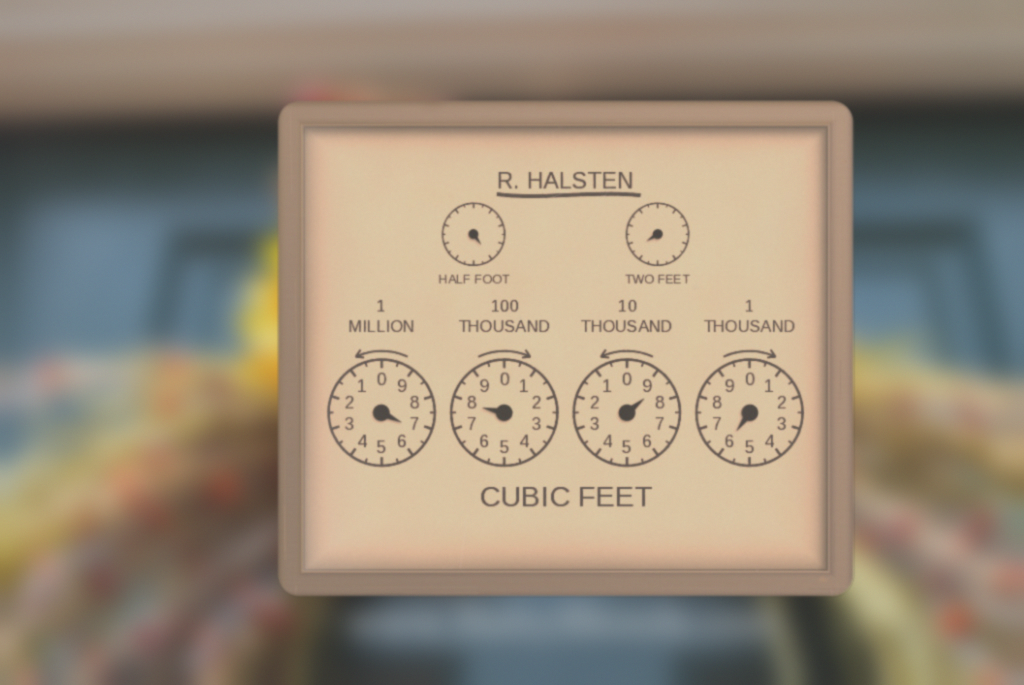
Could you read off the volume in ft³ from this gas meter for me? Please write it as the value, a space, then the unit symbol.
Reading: 678600 ft³
